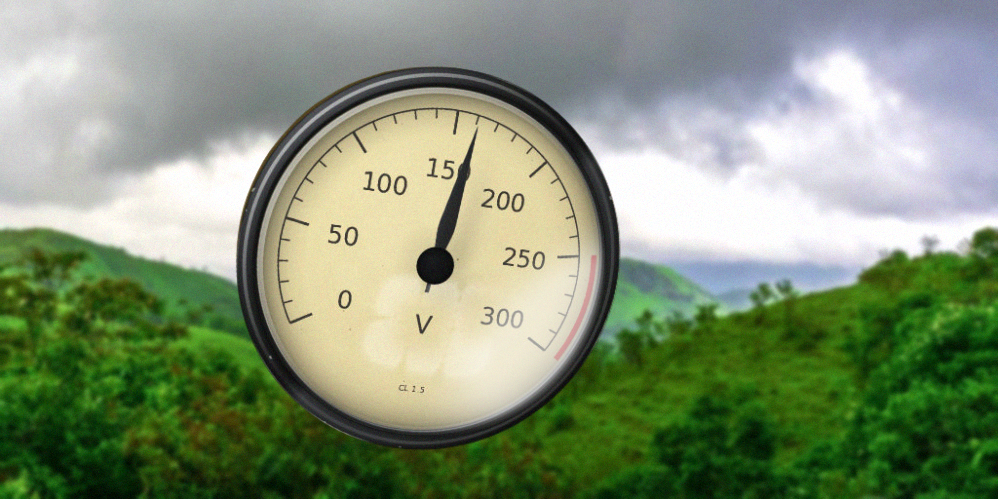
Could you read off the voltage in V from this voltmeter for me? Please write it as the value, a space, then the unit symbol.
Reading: 160 V
